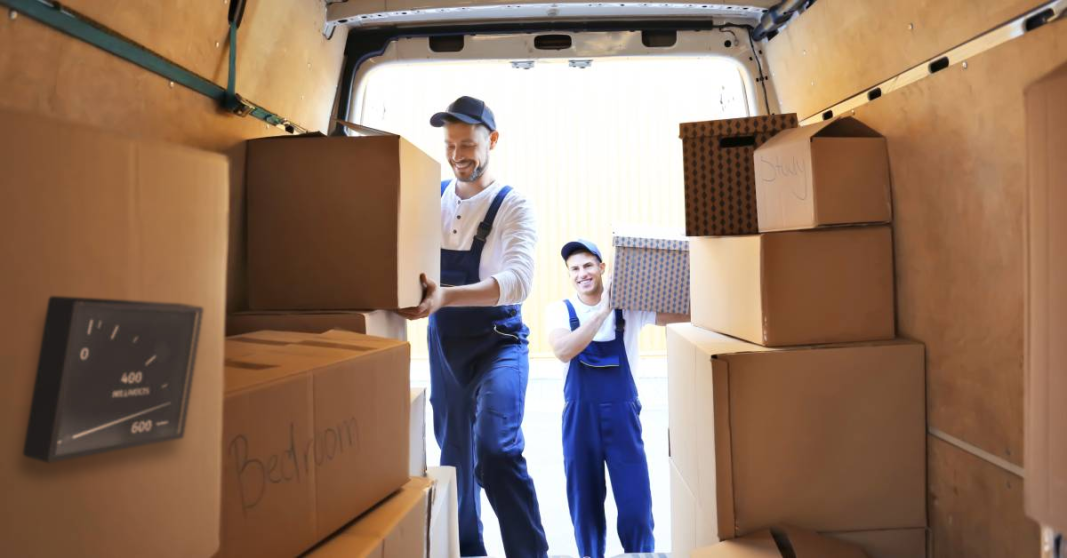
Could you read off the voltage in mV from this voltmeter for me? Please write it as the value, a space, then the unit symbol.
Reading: 550 mV
